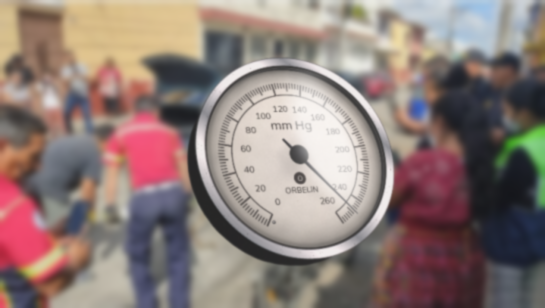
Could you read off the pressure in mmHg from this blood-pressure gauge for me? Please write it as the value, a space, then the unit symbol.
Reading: 250 mmHg
